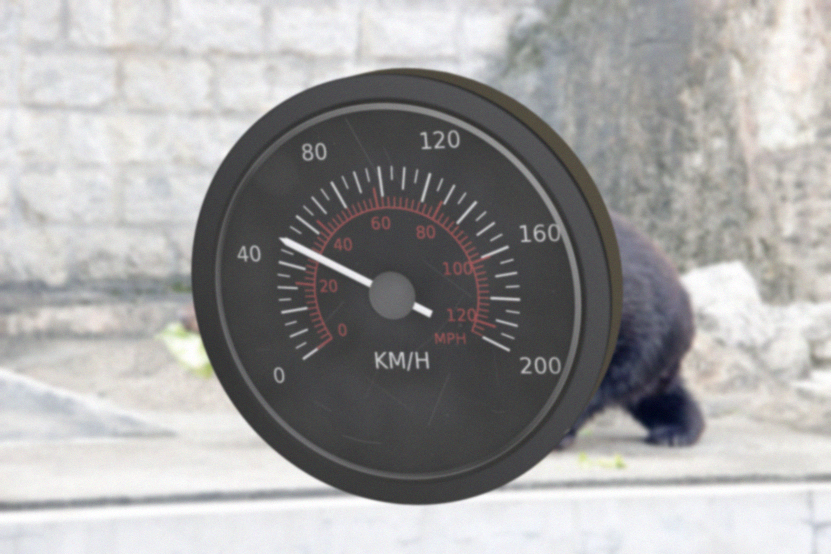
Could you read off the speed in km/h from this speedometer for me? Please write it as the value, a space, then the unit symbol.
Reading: 50 km/h
